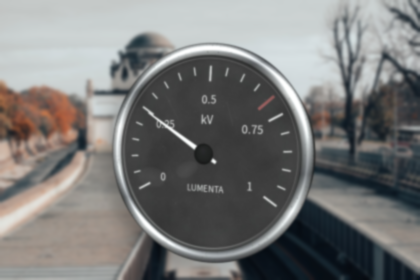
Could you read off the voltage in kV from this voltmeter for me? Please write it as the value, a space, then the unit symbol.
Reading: 0.25 kV
